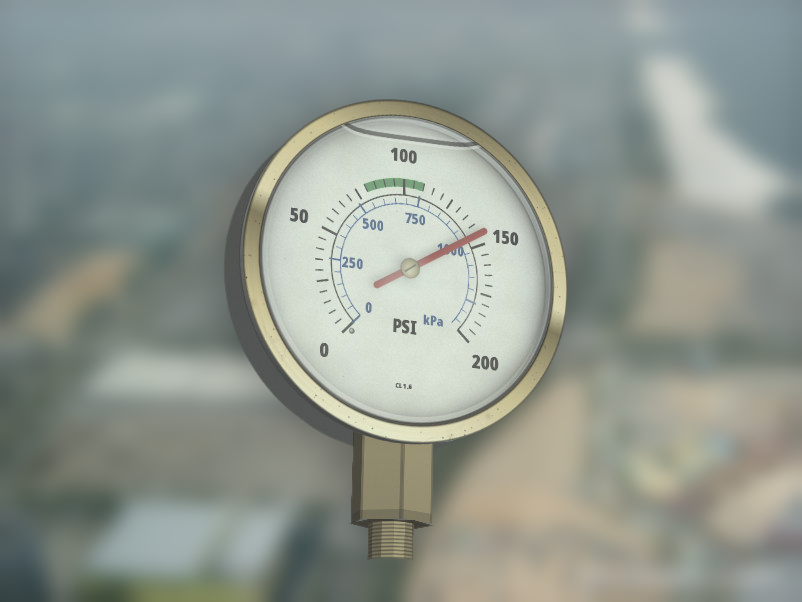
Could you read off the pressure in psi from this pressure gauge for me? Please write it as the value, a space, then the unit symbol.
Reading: 145 psi
